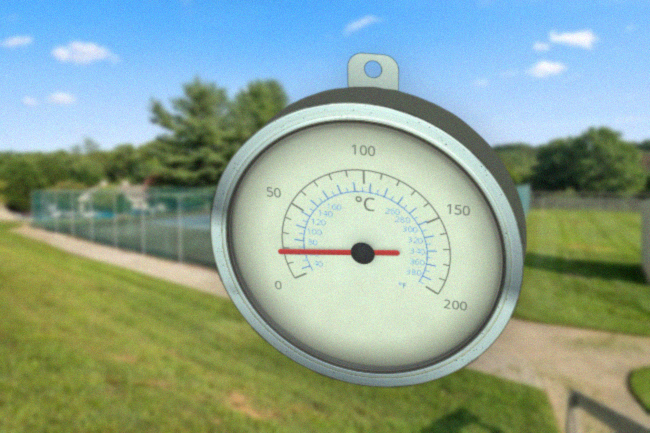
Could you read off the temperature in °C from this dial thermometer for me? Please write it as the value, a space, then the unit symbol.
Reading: 20 °C
